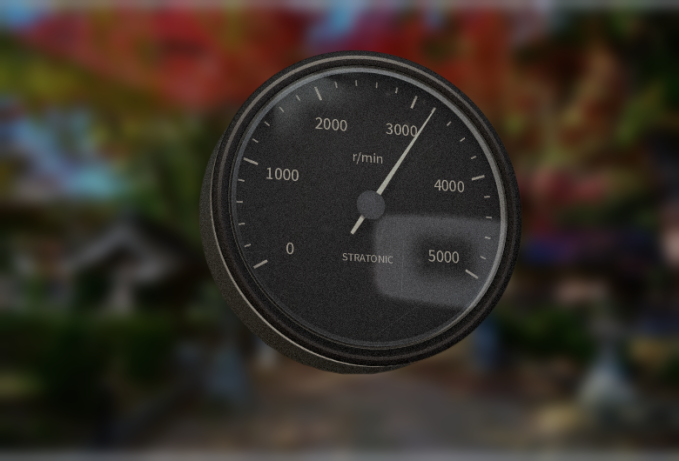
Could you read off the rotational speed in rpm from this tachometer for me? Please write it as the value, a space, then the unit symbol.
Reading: 3200 rpm
